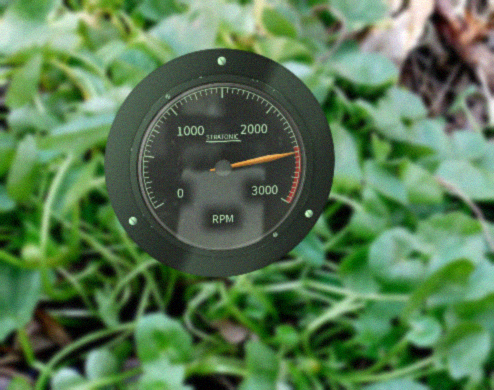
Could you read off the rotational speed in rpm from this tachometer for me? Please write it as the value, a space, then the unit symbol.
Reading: 2500 rpm
